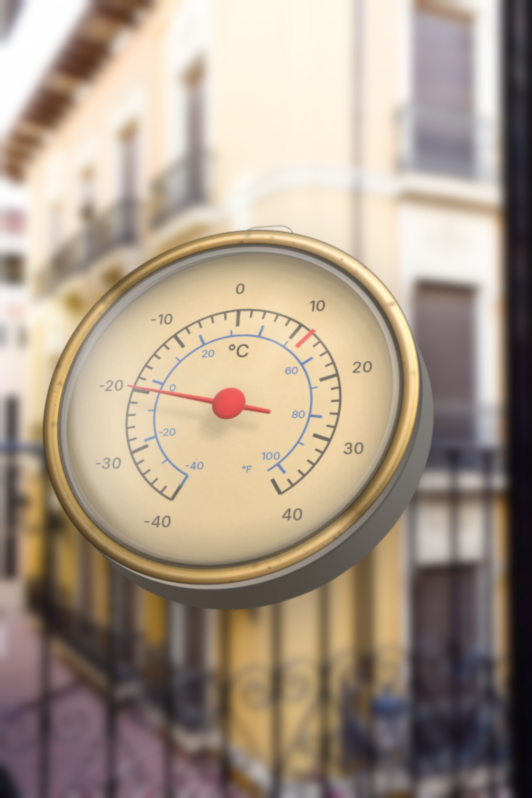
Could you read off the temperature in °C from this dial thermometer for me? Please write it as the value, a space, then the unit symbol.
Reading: -20 °C
